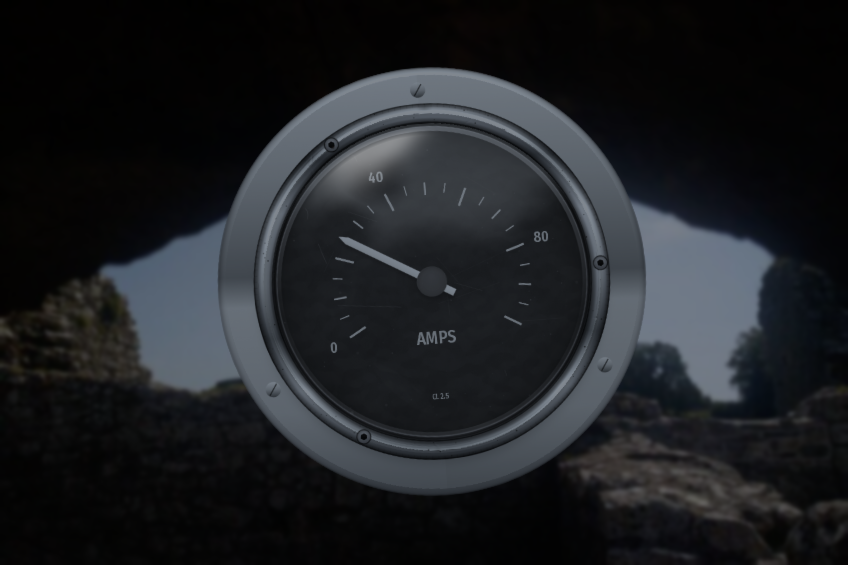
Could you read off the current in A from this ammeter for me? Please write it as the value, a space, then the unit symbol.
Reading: 25 A
